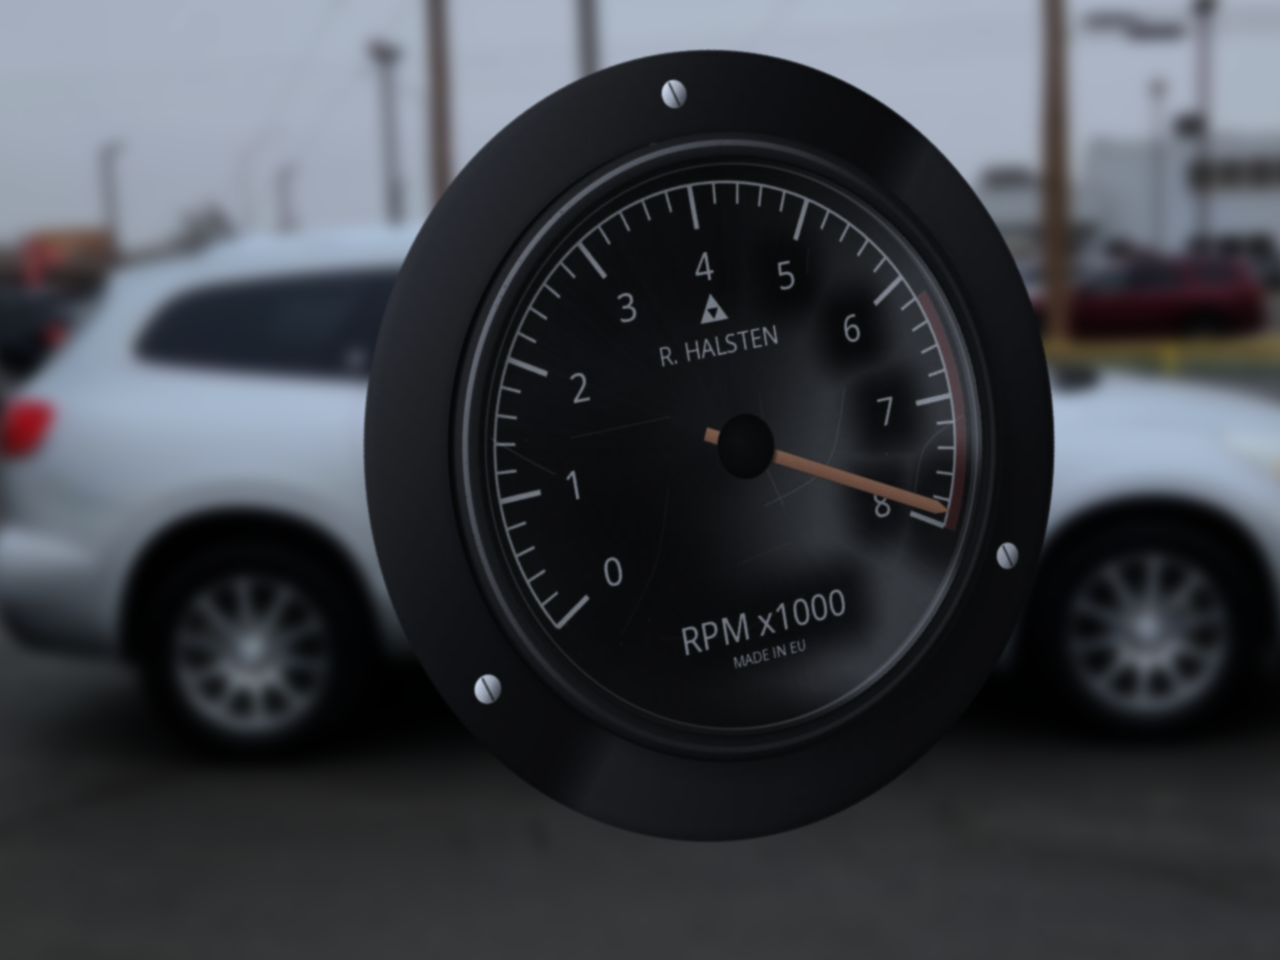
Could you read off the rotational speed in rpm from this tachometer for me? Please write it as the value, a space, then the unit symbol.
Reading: 7900 rpm
